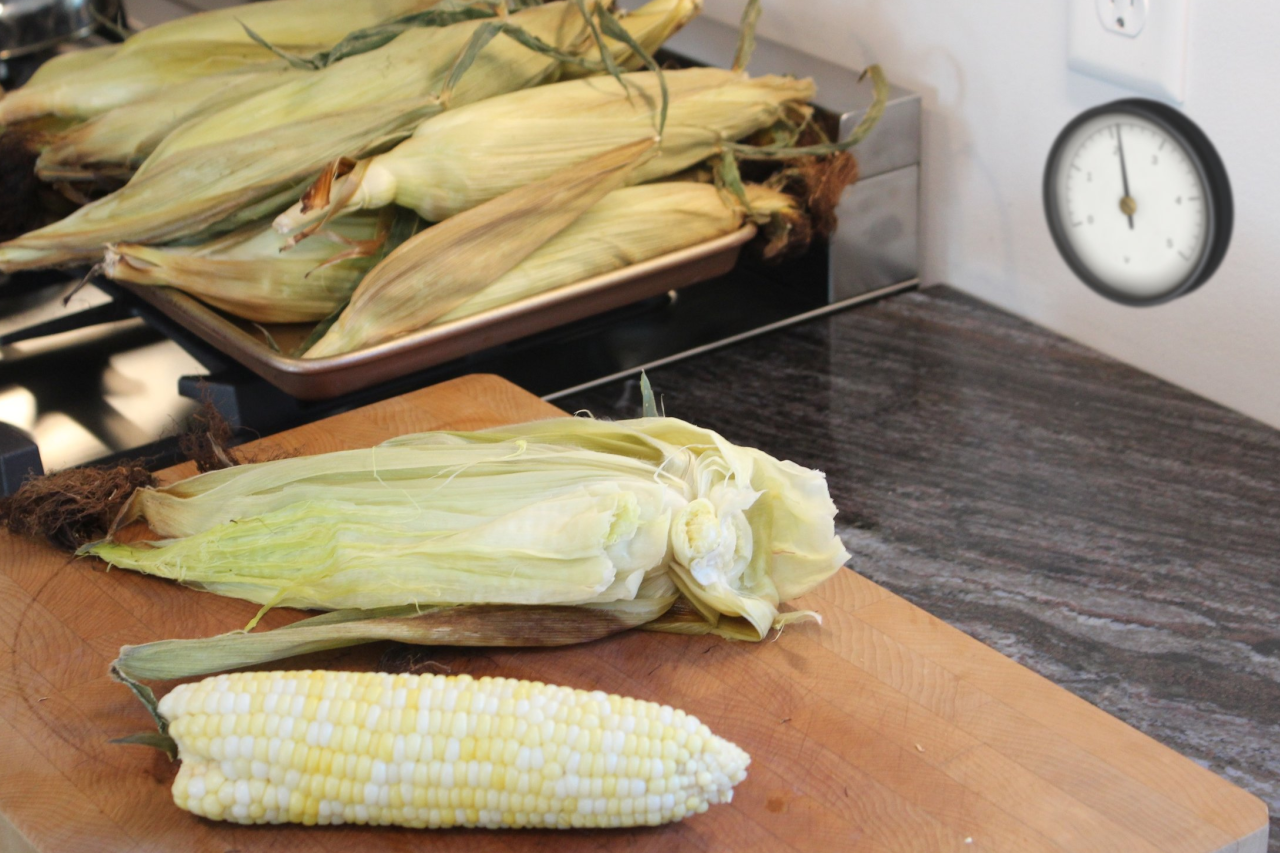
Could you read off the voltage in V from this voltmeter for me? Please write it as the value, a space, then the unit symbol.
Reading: 2.2 V
